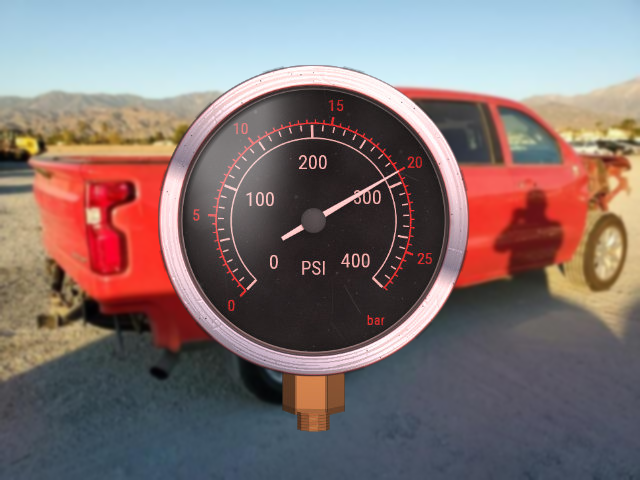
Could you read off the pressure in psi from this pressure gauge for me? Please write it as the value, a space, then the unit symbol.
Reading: 290 psi
